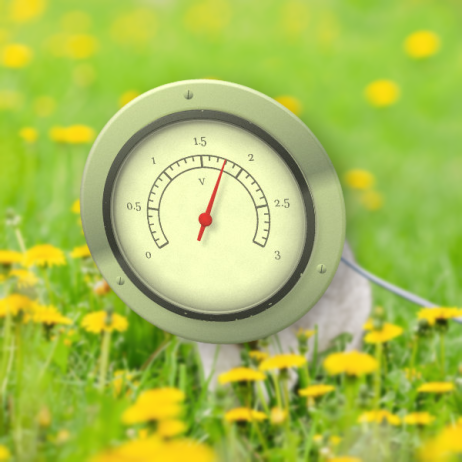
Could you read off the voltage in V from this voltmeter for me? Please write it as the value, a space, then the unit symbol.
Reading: 1.8 V
